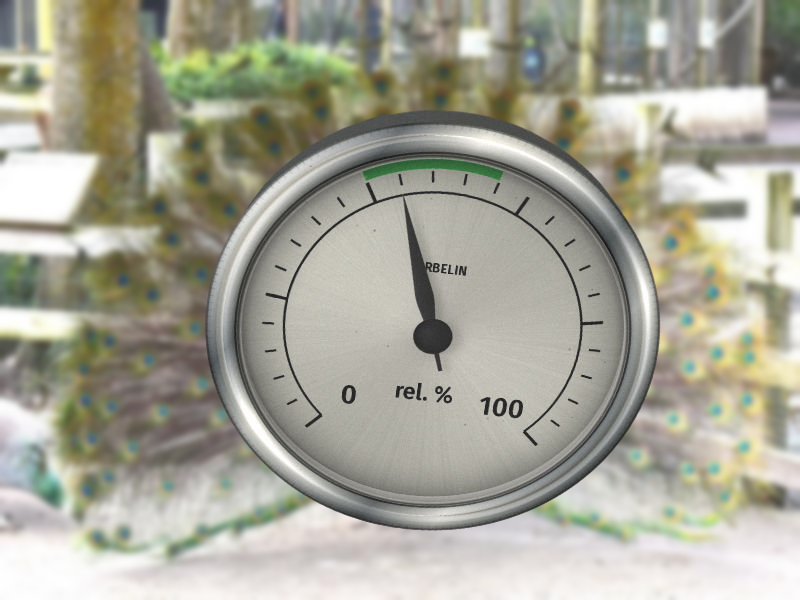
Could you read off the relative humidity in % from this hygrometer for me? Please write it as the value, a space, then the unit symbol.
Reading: 44 %
